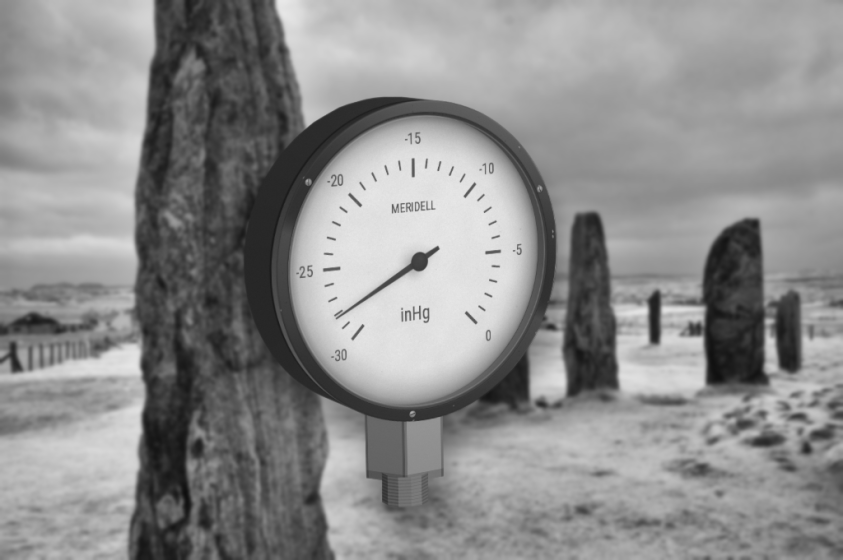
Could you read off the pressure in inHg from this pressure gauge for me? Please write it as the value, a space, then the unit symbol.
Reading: -28 inHg
